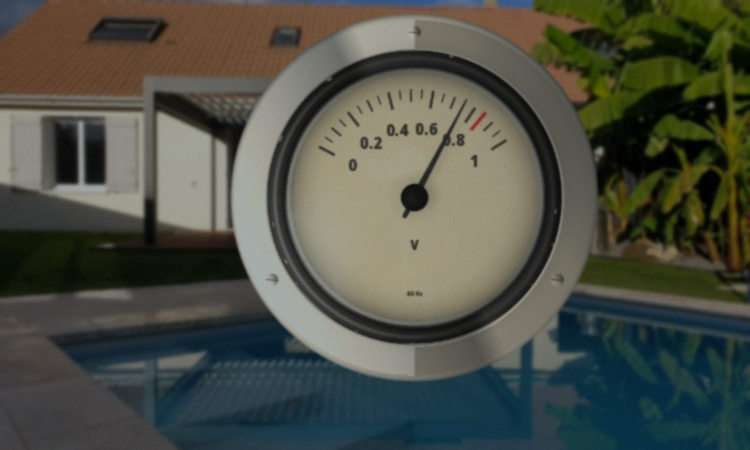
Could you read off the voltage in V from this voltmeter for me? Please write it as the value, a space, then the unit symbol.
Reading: 0.75 V
